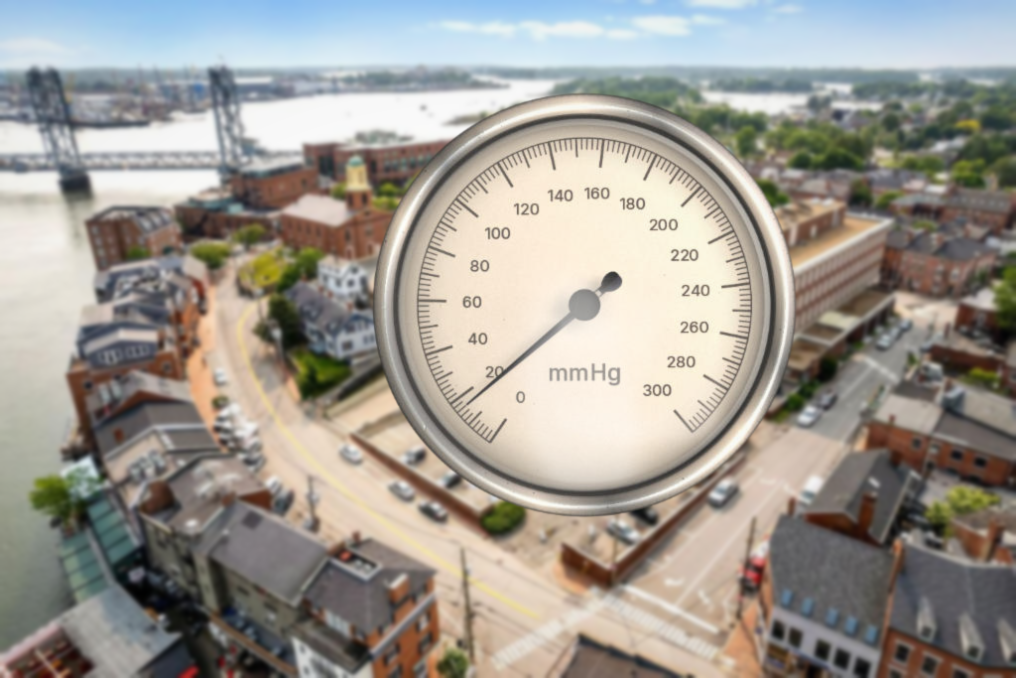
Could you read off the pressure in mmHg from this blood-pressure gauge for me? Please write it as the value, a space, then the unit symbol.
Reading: 16 mmHg
